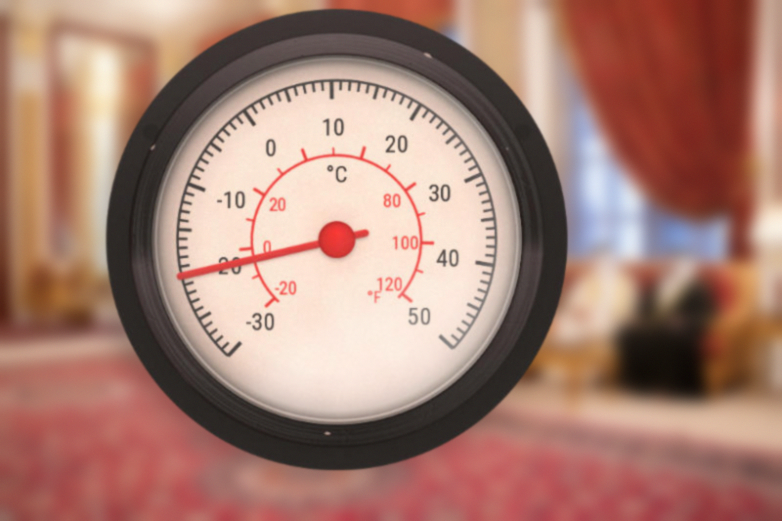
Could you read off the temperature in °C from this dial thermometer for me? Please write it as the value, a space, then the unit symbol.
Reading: -20 °C
